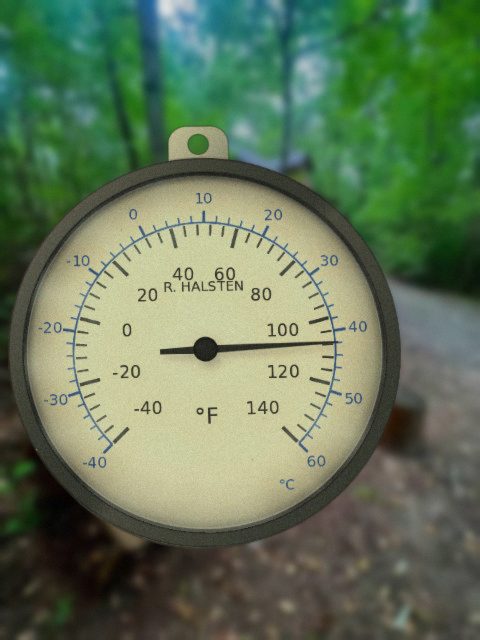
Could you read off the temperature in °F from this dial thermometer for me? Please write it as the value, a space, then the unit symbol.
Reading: 108 °F
